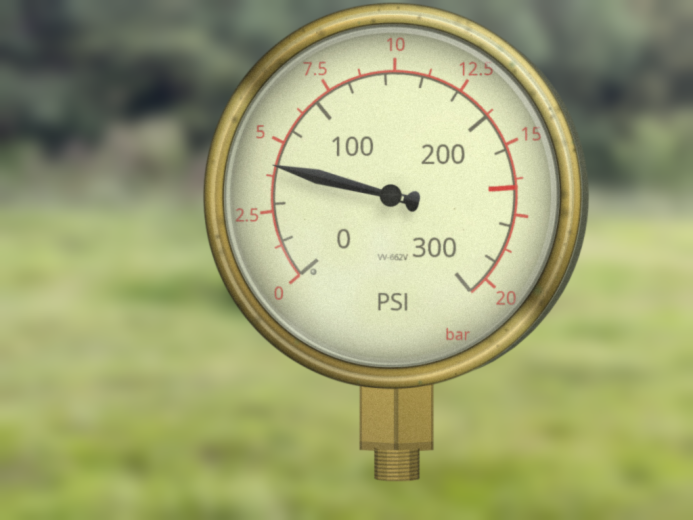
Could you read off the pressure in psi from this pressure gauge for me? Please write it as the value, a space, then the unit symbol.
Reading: 60 psi
